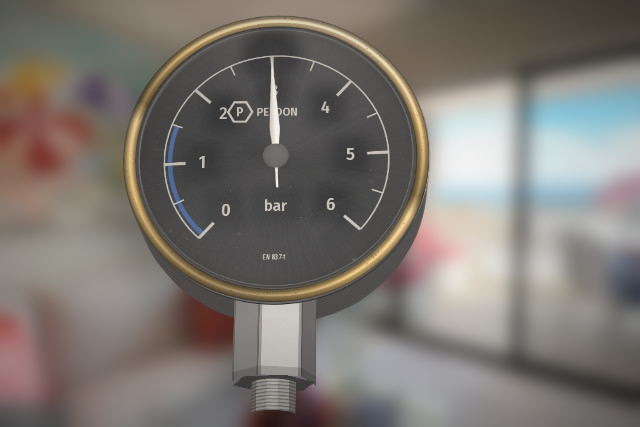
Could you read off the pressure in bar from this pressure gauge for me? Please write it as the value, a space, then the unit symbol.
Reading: 3 bar
